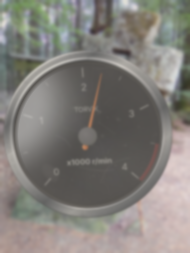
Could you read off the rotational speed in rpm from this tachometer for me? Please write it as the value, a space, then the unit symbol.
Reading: 2250 rpm
